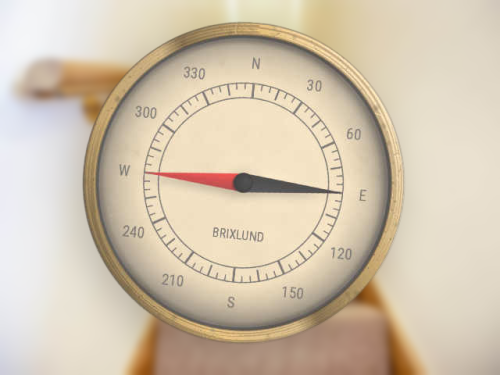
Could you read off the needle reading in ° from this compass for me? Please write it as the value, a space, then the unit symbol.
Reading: 270 °
